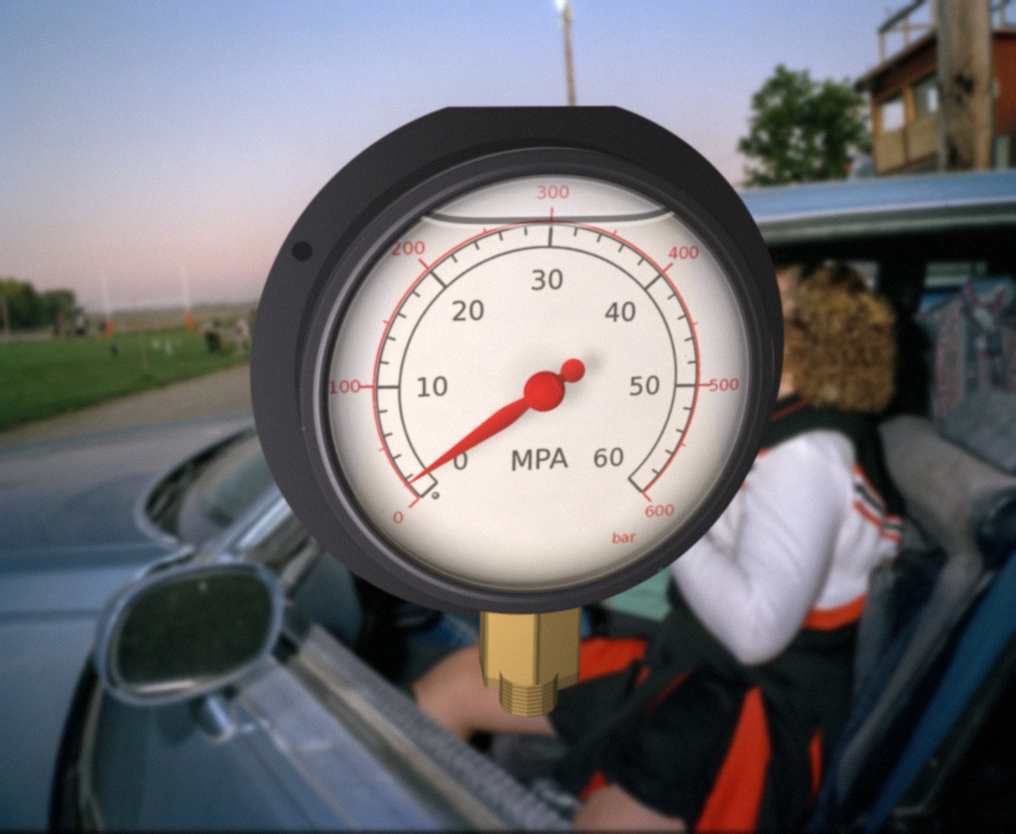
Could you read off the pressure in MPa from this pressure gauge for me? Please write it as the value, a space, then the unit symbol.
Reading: 2 MPa
